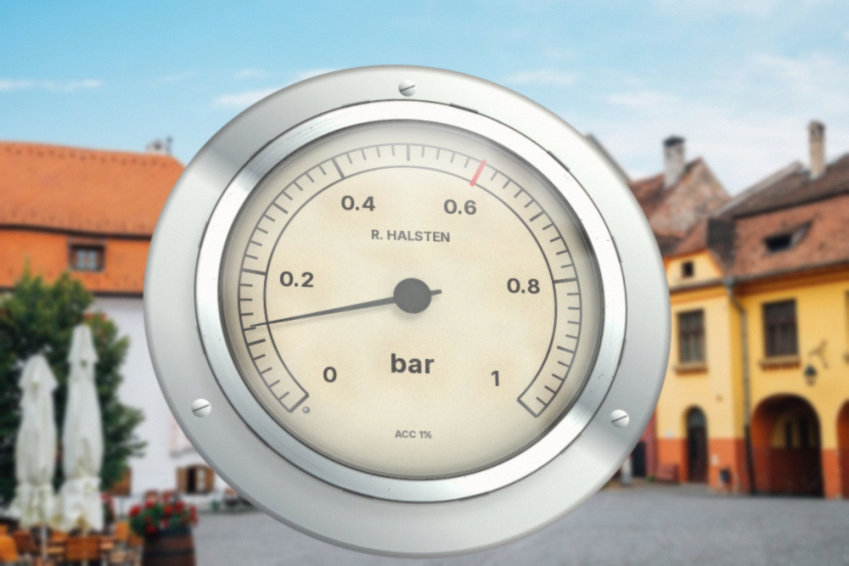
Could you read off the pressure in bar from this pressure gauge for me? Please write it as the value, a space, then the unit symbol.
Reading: 0.12 bar
